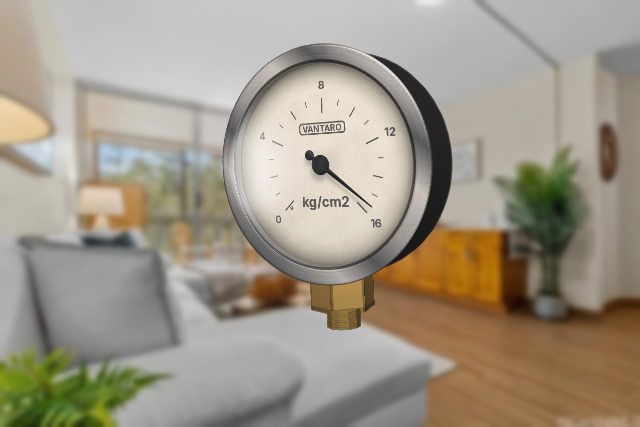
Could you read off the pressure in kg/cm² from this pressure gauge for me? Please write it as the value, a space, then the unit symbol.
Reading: 15.5 kg/cm²
